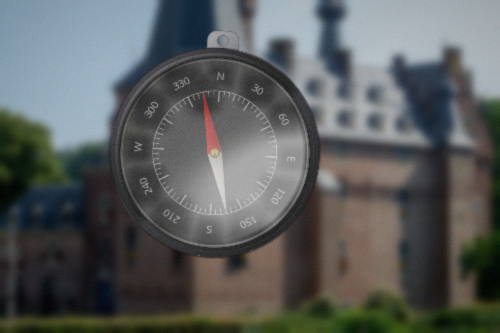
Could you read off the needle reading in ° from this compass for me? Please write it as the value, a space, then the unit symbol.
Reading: 345 °
